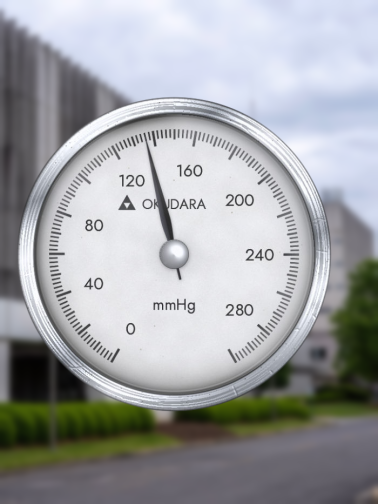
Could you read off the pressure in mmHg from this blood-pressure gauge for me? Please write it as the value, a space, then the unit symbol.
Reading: 136 mmHg
